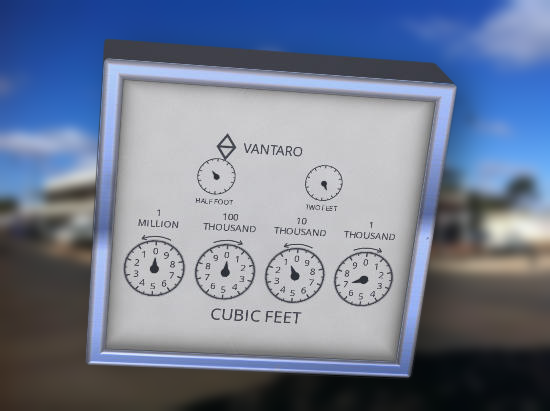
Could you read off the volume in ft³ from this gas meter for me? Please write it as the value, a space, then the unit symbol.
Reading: 700 ft³
